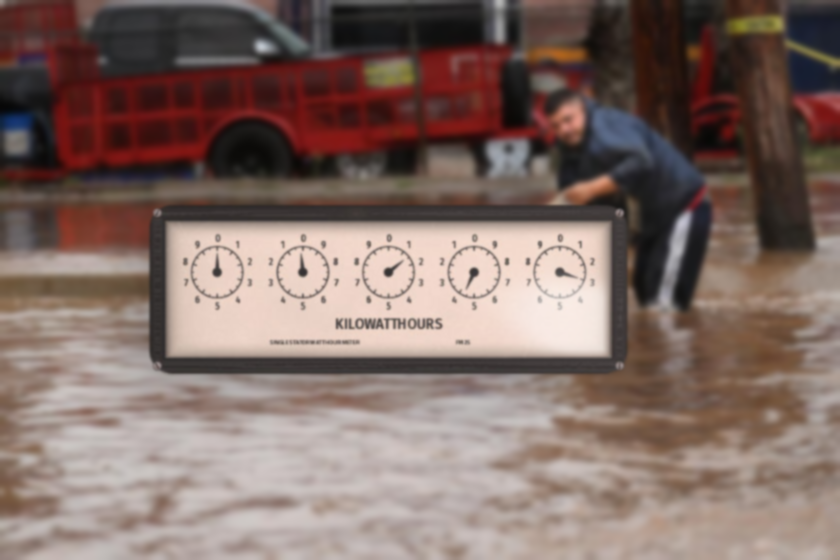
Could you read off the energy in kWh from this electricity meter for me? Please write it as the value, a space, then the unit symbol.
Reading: 143 kWh
